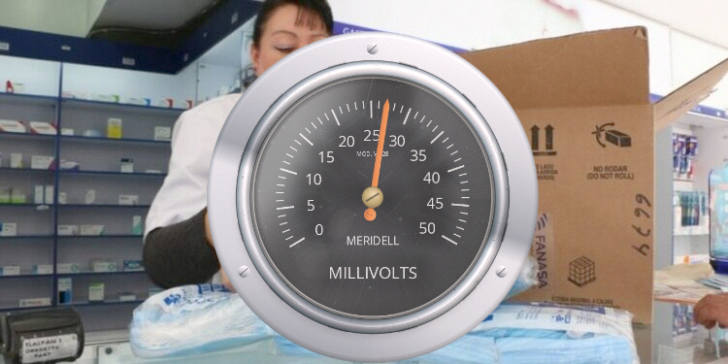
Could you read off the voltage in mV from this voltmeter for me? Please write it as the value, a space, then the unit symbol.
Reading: 27 mV
